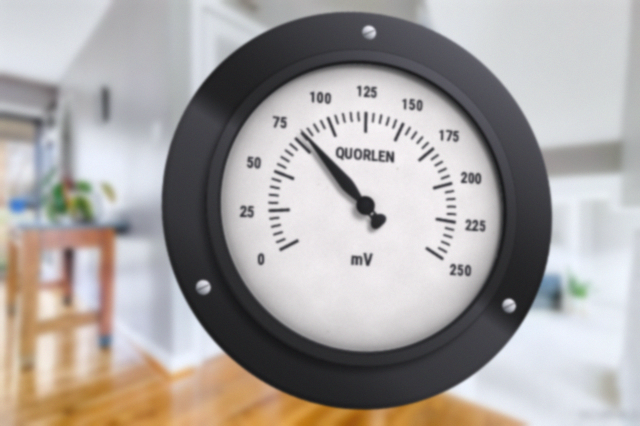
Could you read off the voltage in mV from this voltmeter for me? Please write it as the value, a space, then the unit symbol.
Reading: 80 mV
